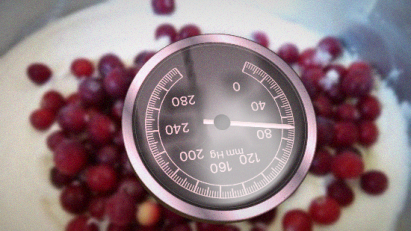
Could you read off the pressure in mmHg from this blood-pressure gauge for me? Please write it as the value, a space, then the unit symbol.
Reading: 70 mmHg
